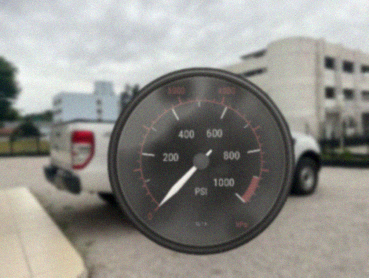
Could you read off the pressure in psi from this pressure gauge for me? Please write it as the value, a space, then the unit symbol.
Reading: 0 psi
